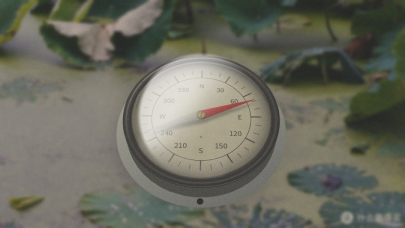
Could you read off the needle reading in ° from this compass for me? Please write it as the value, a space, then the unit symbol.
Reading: 70 °
